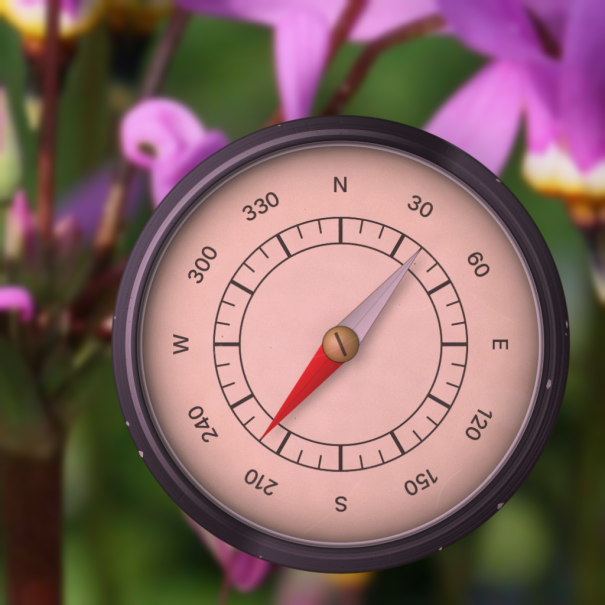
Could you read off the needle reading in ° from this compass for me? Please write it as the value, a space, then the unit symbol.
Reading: 220 °
